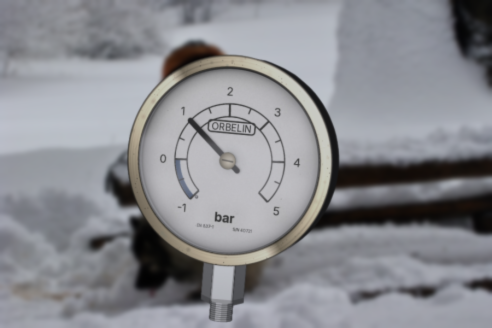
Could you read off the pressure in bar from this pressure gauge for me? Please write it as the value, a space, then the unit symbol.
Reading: 1 bar
